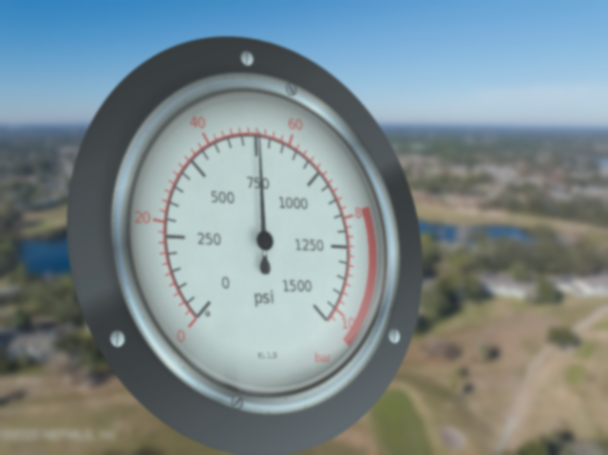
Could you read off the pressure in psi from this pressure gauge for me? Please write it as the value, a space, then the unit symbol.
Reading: 750 psi
